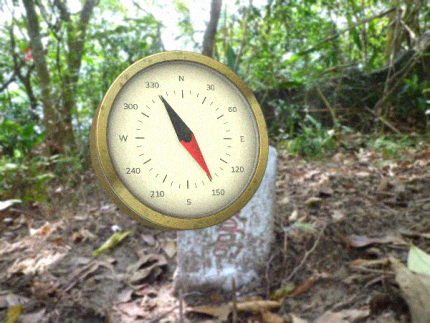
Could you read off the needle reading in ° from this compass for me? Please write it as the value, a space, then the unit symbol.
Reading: 150 °
